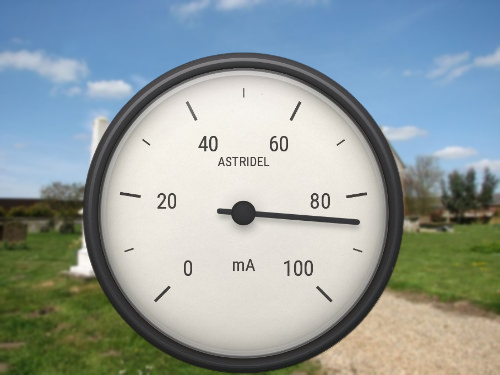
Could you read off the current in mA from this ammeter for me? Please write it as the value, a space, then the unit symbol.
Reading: 85 mA
